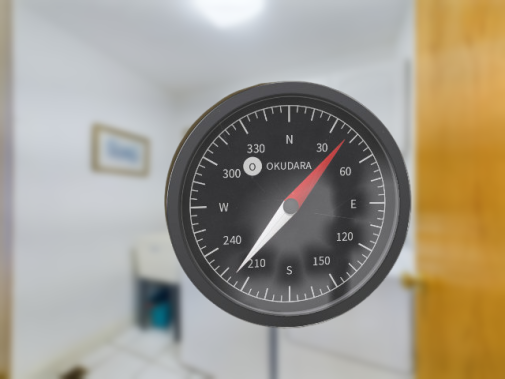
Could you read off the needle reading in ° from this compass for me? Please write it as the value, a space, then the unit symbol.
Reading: 40 °
